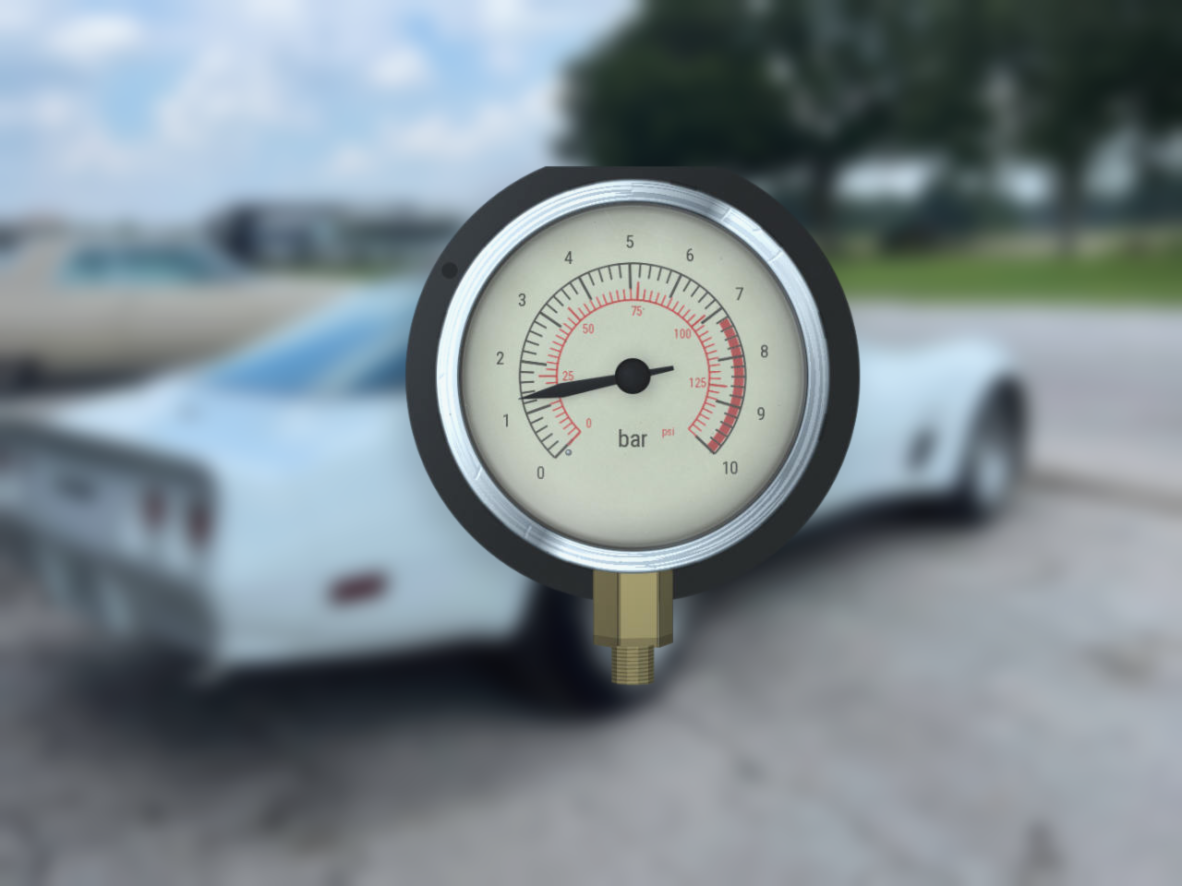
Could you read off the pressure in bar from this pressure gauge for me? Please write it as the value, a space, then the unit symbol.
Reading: 1.3 bar
